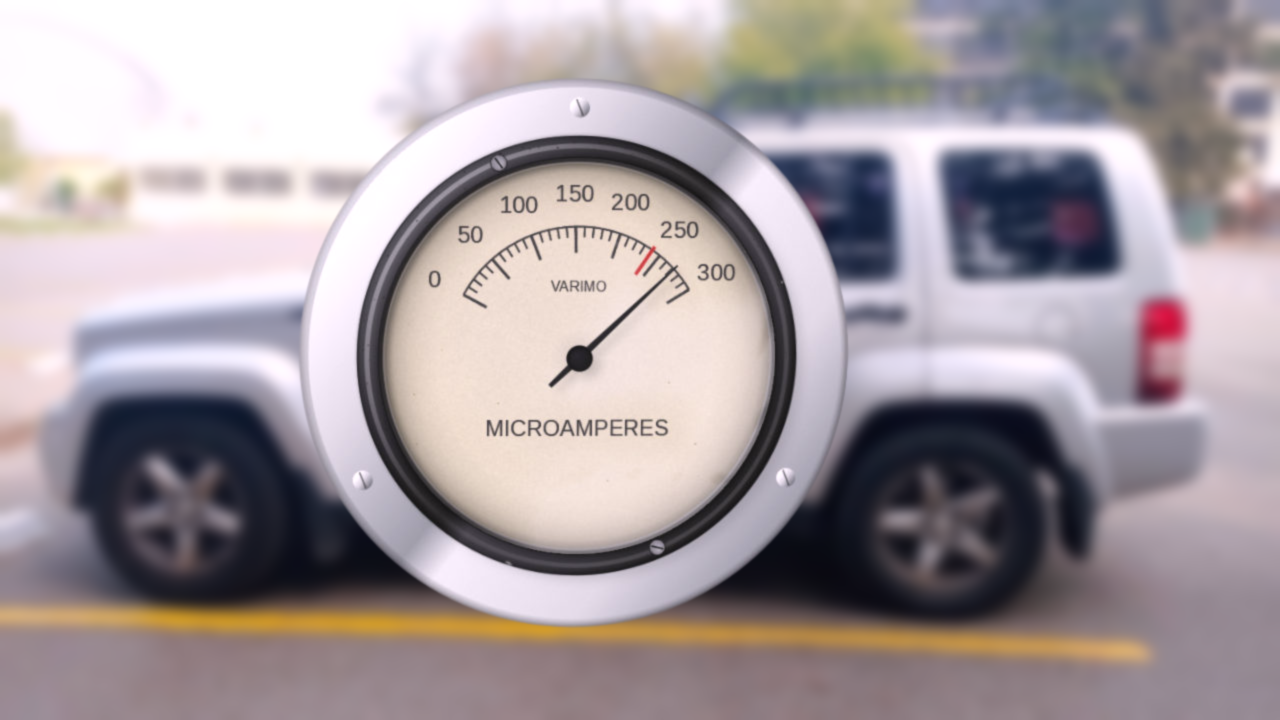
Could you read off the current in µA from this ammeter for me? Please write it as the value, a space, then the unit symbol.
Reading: 270 µA
